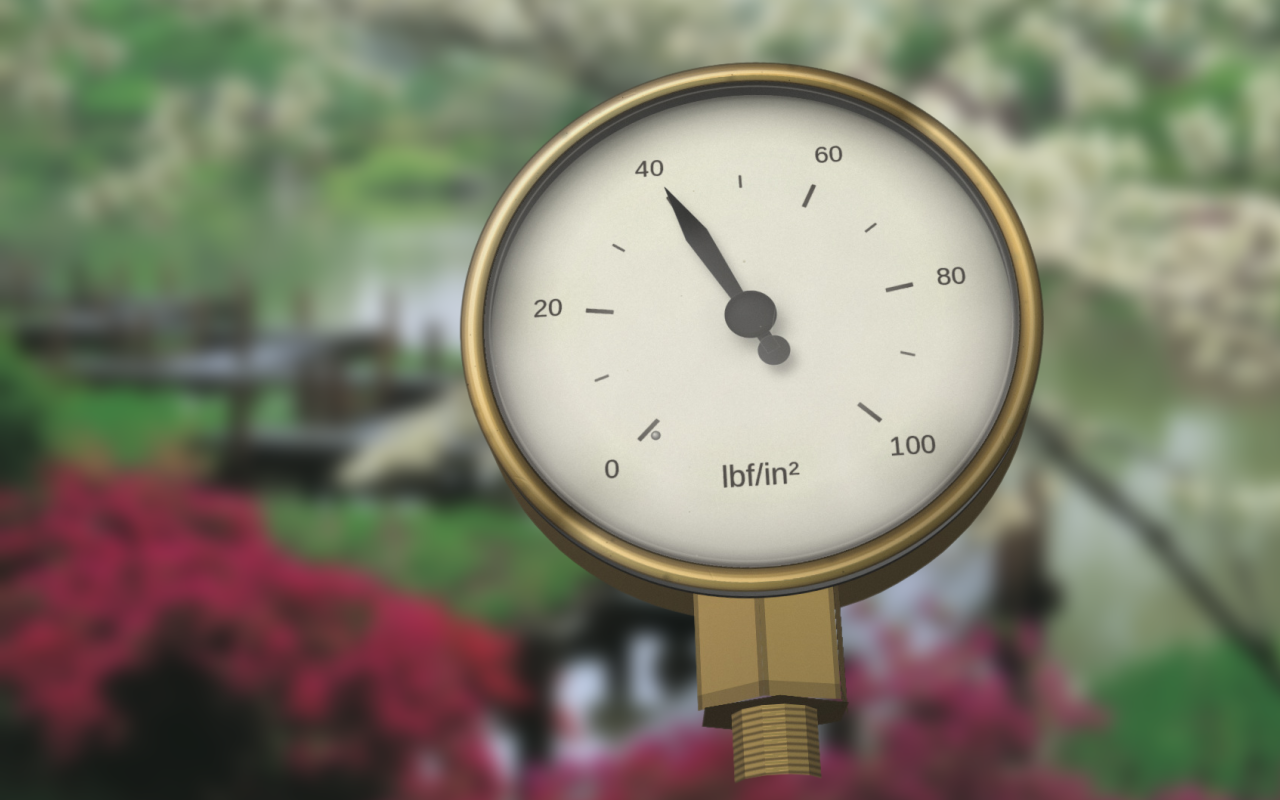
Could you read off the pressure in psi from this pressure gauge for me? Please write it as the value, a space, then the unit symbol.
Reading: 40 psi
